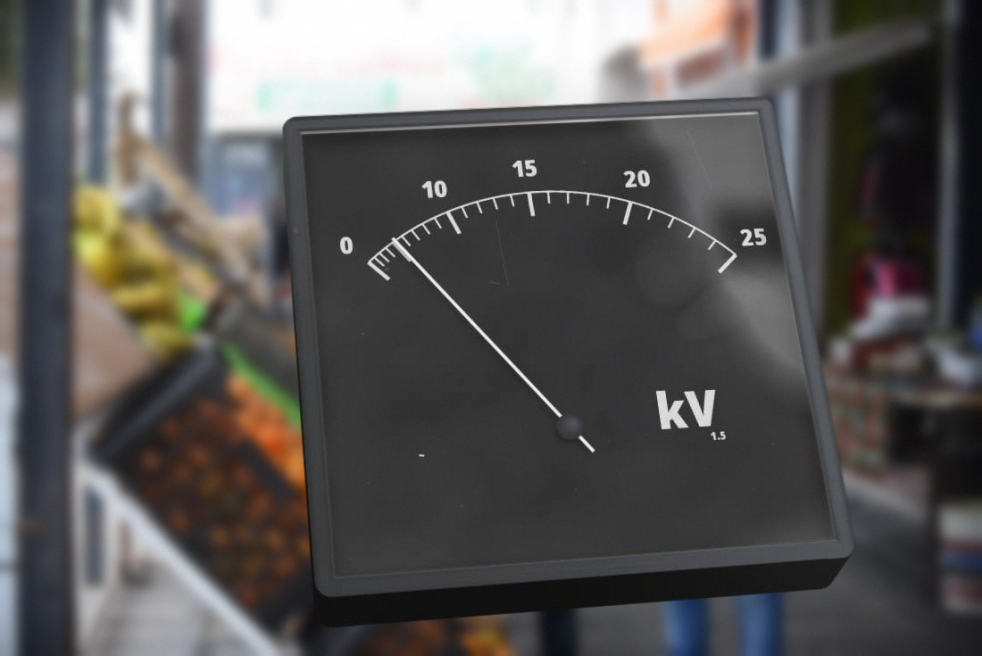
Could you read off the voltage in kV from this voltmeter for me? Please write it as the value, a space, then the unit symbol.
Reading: 5 kV
